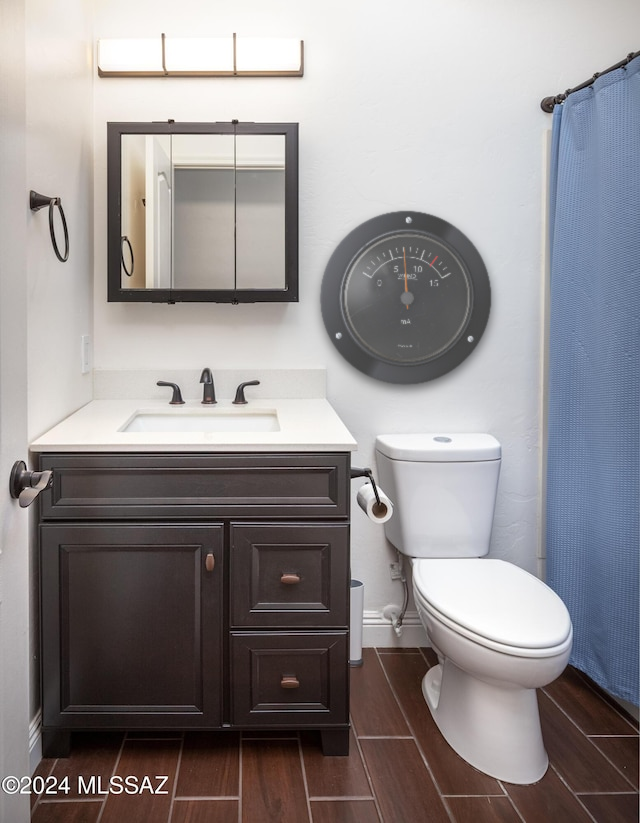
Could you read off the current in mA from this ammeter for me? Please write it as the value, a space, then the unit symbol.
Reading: 7 mA
